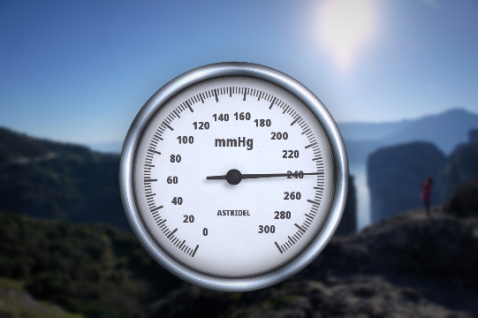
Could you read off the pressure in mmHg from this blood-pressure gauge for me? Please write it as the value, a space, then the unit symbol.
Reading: 240 mmHg
